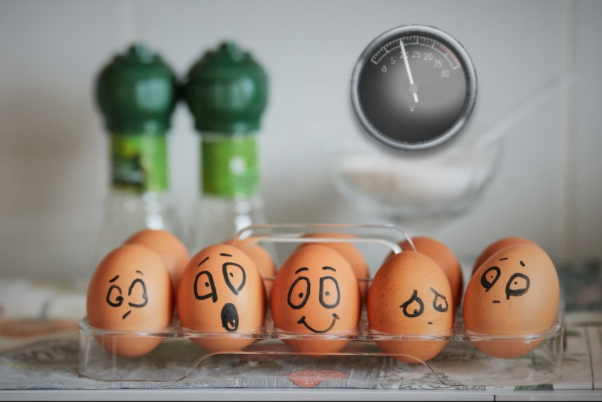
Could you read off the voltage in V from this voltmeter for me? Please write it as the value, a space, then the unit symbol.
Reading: 10 V
